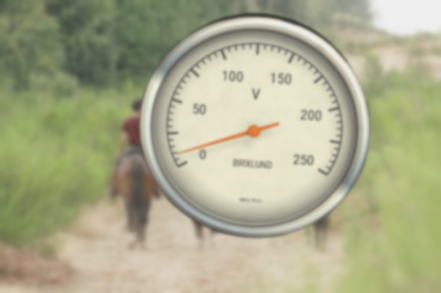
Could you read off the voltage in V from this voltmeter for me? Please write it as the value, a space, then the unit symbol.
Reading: 10 V
